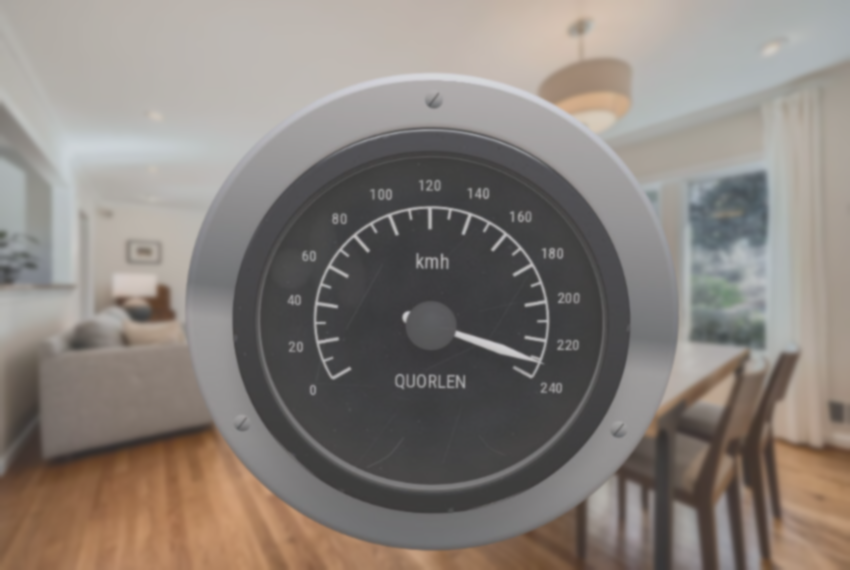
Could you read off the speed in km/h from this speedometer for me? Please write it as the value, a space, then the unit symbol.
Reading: 230 km/h
